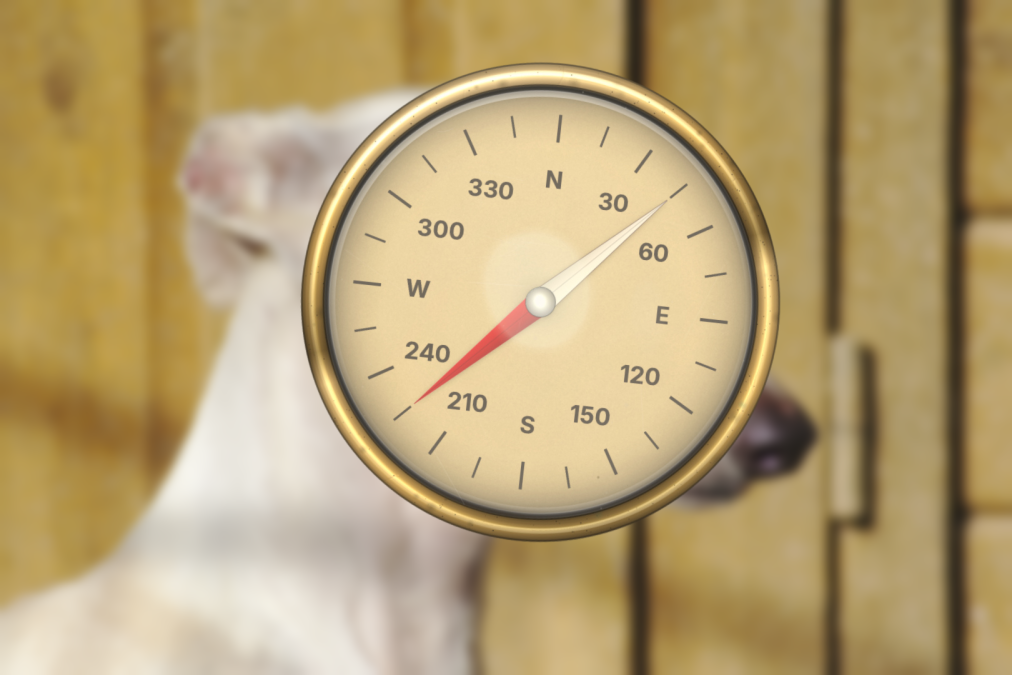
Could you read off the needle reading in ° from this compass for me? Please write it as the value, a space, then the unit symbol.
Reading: 225 °
